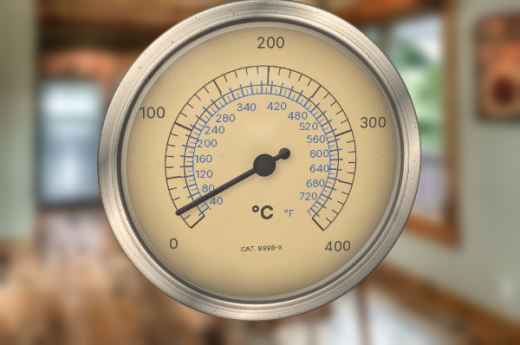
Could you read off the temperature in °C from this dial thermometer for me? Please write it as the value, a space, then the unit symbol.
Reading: 20 °C
